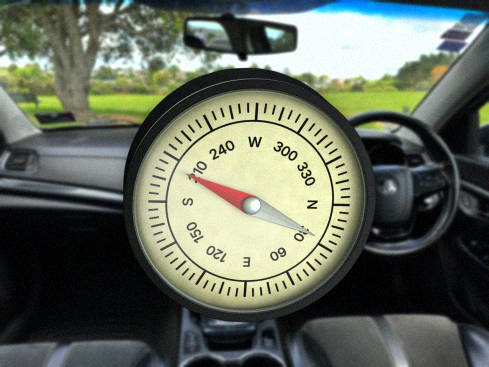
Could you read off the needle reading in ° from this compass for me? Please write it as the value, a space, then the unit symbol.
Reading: 205 °
